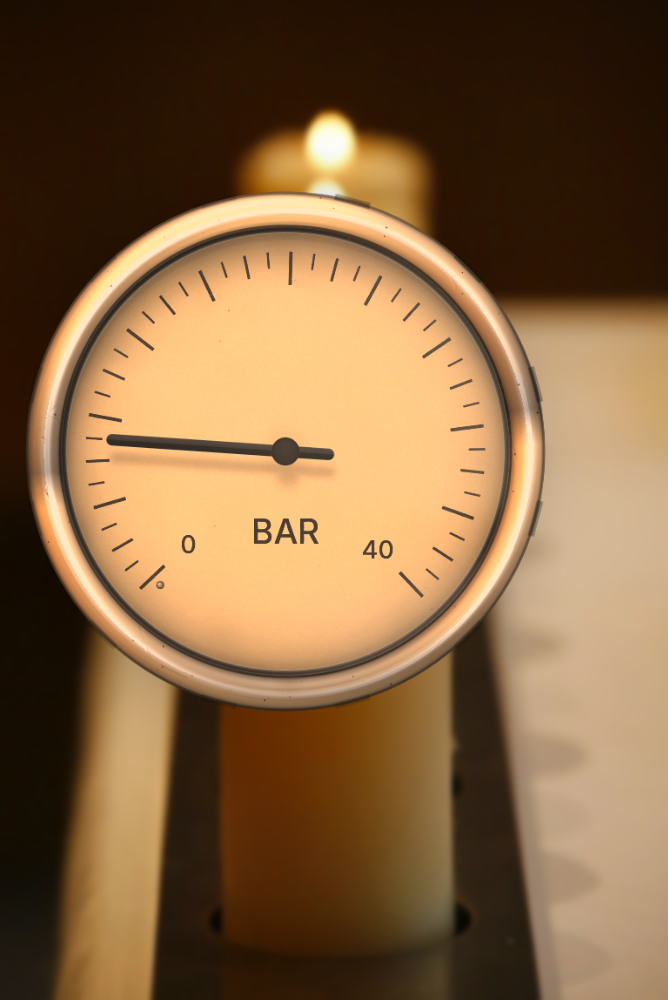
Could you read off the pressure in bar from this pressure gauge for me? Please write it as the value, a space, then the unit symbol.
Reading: 7 bar
